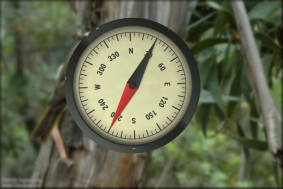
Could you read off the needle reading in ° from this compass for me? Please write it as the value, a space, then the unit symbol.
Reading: 210 °
